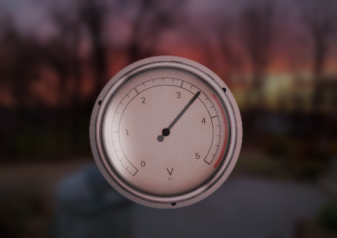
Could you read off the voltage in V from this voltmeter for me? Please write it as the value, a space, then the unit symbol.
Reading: 3.4 V
